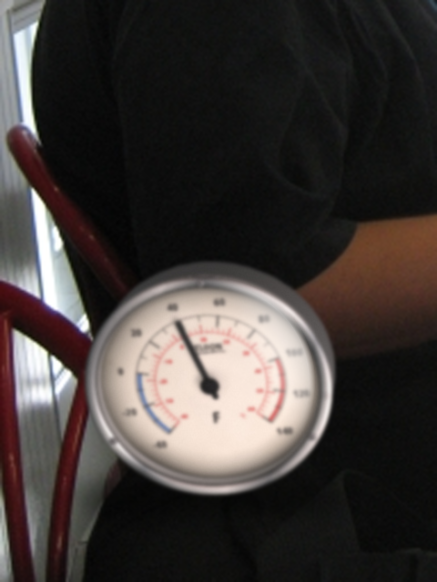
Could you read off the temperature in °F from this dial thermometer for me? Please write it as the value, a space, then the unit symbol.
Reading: 40 °F
